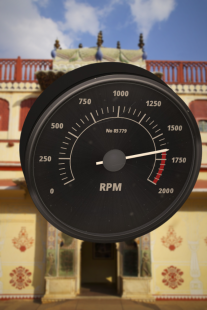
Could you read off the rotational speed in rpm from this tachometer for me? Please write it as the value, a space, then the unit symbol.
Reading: 1650 rpm
